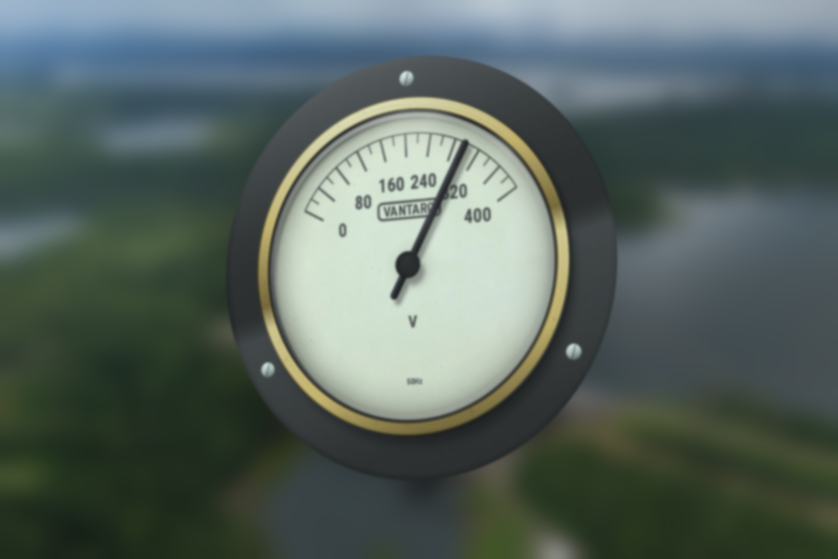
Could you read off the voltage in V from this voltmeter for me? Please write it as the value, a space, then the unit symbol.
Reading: 300 V
